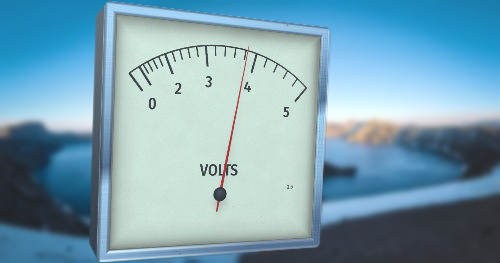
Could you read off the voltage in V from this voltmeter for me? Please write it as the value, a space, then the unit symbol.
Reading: 3.8 V
